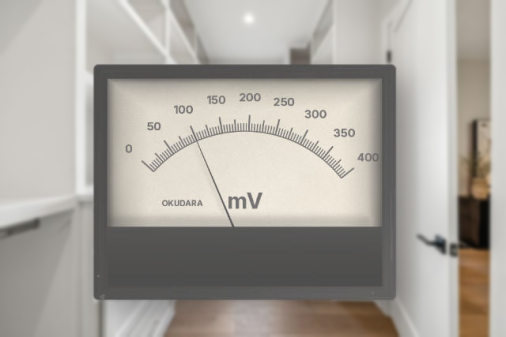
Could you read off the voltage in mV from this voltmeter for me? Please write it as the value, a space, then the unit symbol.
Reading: 100 mV
